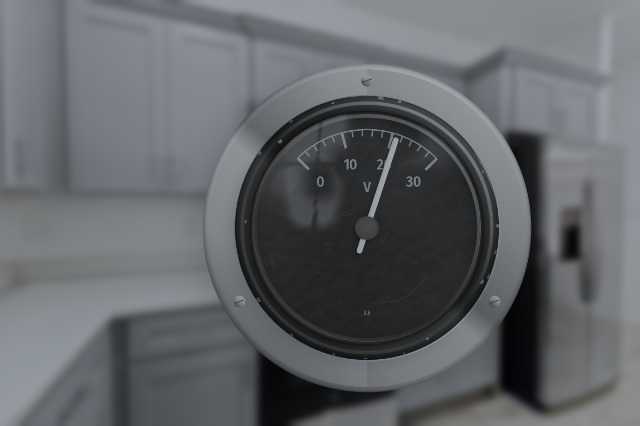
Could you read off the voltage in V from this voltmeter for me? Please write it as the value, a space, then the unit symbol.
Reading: 21 V
